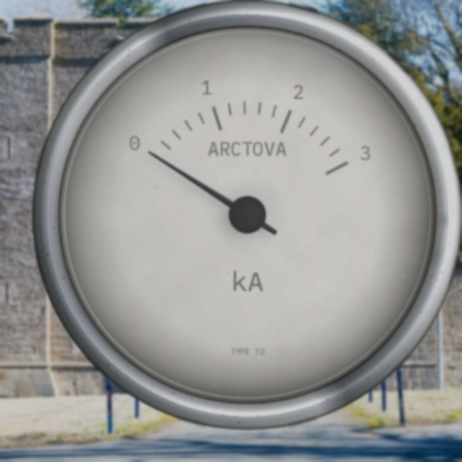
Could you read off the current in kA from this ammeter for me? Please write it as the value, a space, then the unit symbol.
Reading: 0 kA
